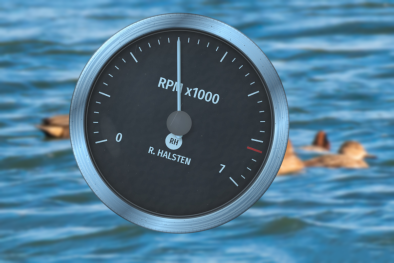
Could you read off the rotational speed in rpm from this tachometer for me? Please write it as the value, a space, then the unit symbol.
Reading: 3000 rpm
